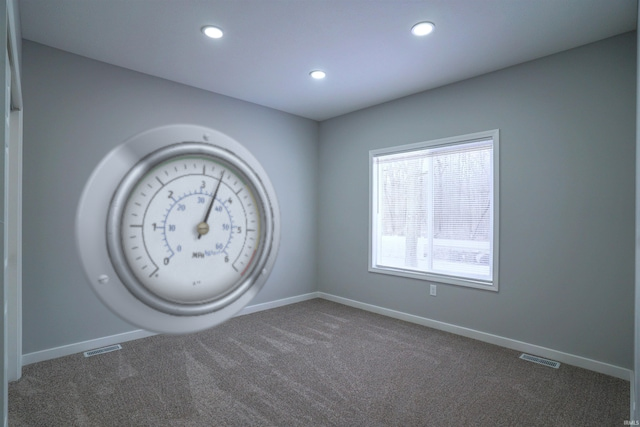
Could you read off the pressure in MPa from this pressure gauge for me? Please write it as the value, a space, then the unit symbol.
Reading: 3.4 MPa
